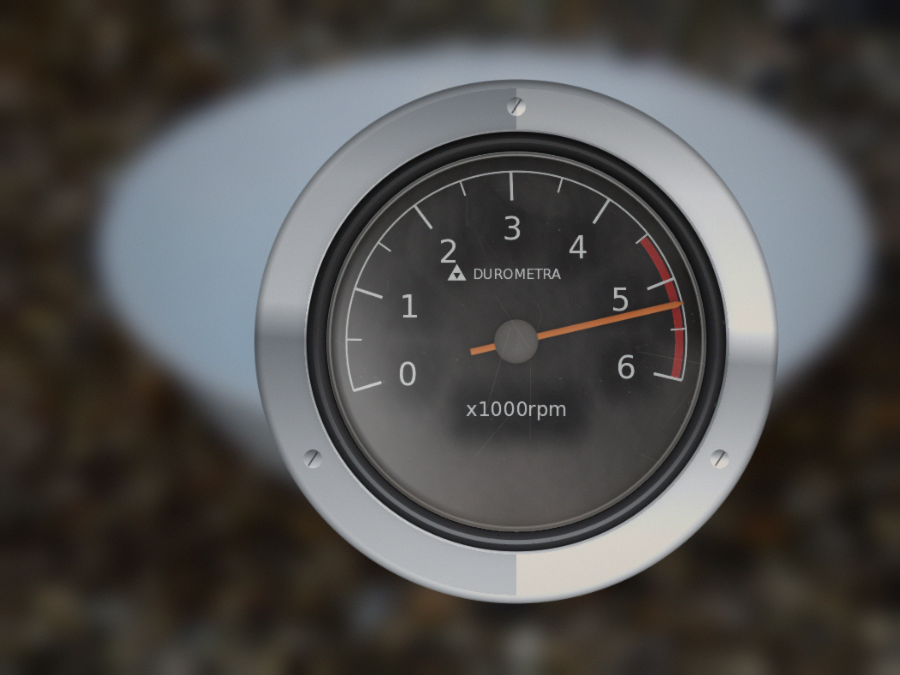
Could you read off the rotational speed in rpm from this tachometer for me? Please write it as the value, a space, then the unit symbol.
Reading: 5250 rpm
